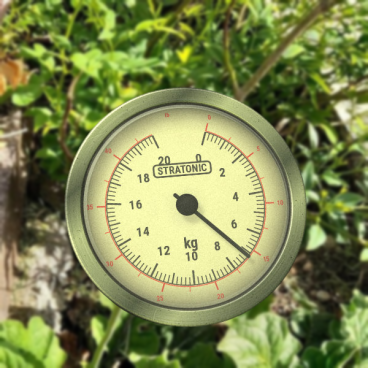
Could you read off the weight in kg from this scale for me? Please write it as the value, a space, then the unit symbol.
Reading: 7.2 kg
